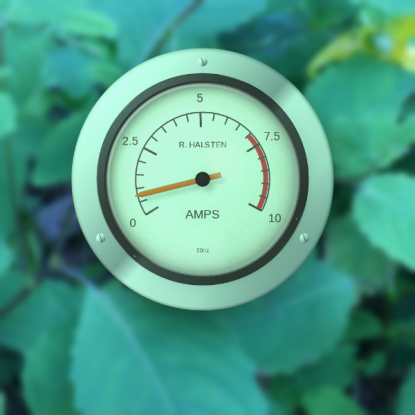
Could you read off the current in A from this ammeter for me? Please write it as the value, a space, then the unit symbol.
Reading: 0.75 A
